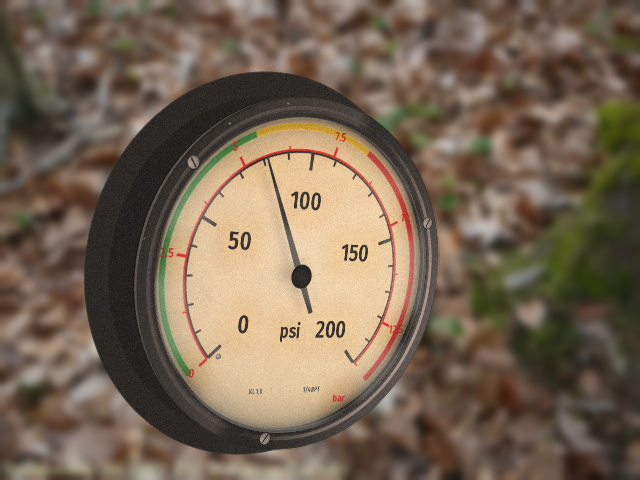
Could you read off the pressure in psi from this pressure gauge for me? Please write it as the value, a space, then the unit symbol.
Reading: 80 psi
